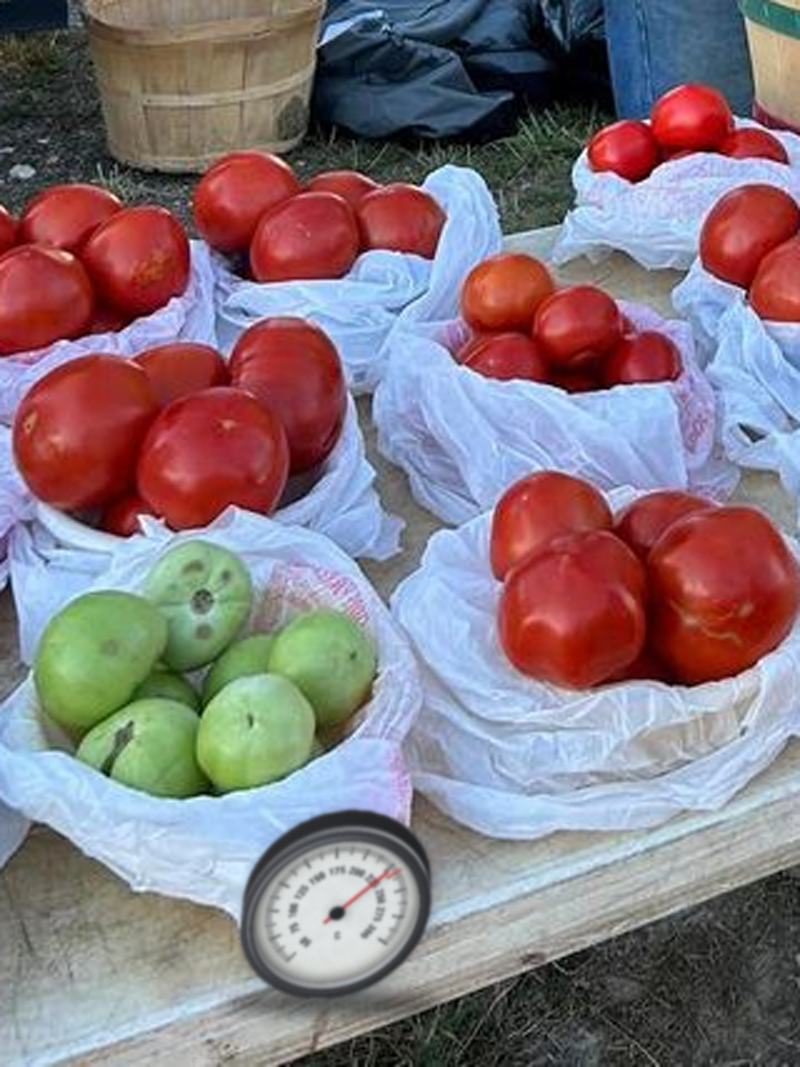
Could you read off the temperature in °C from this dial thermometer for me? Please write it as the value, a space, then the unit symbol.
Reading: 225 °C
